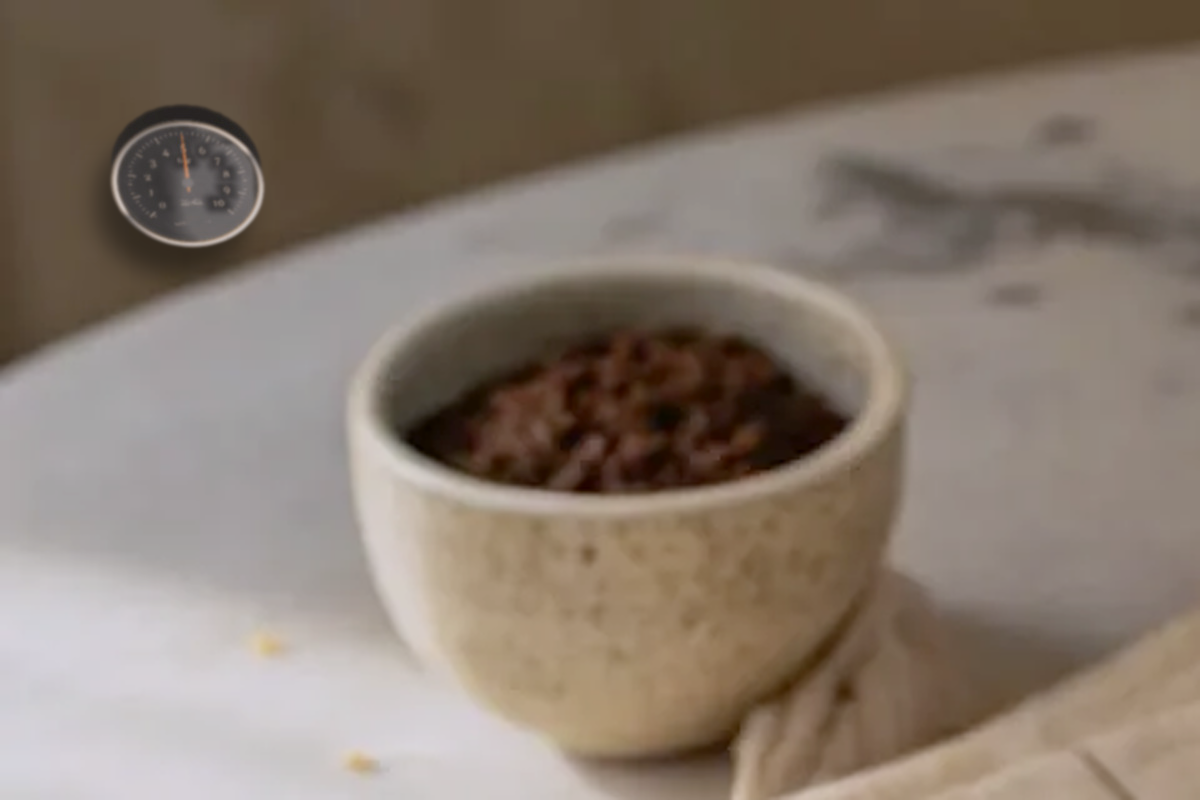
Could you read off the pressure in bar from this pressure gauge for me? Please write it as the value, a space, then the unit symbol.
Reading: 5 bar
